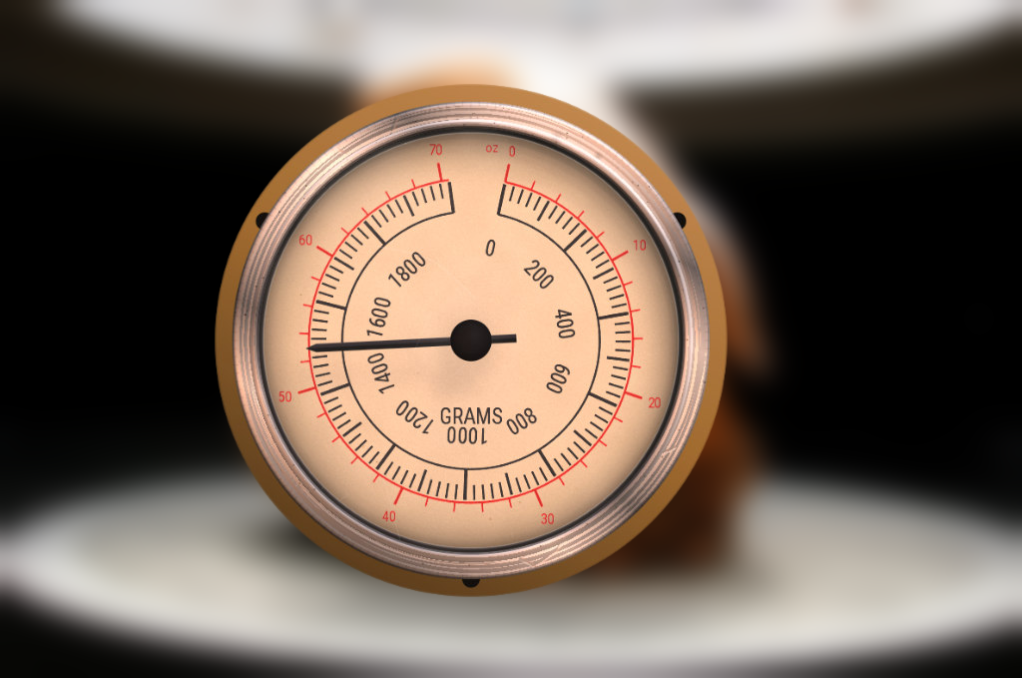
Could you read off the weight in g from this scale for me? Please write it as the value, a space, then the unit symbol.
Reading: 1500 g
